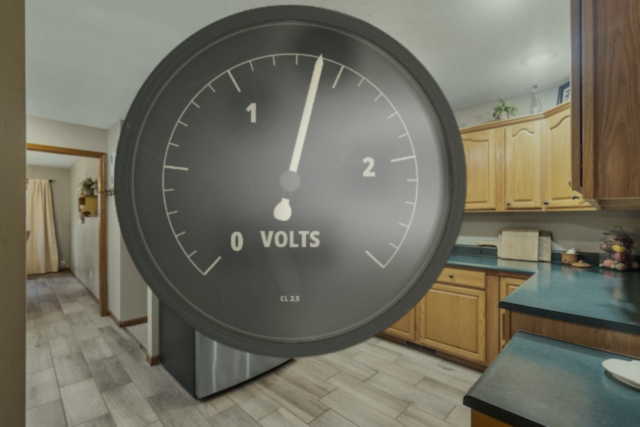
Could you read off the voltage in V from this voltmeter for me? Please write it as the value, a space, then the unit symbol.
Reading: 1.4 V
